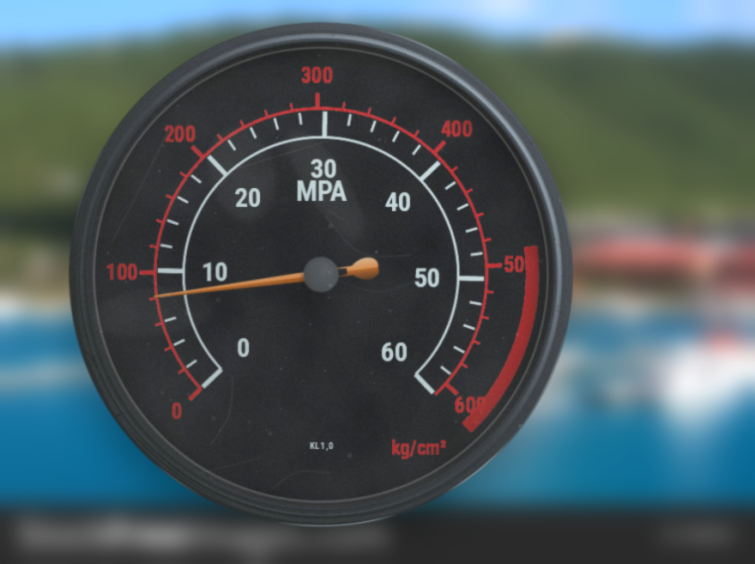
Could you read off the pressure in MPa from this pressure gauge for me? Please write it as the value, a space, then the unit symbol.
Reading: 8 MPa
